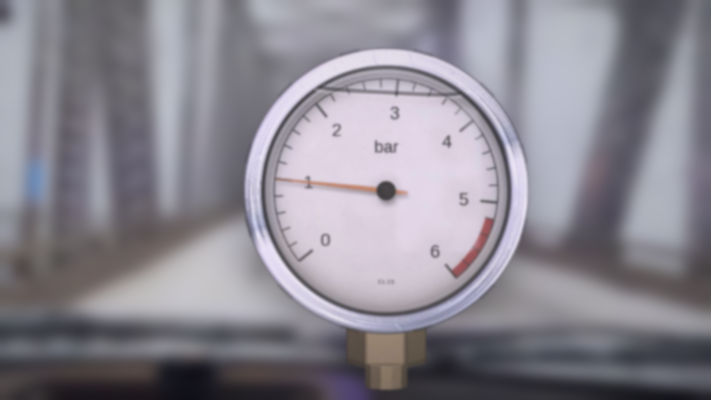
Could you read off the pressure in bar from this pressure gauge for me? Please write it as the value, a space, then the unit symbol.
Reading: 1 bar
